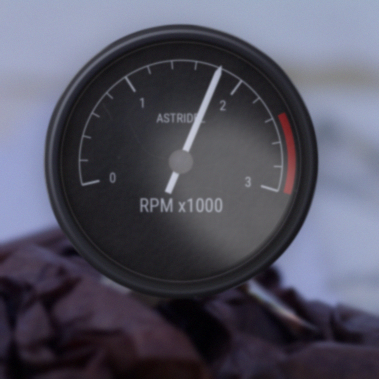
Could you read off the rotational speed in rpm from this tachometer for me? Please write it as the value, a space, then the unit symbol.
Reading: 1800 rpm
